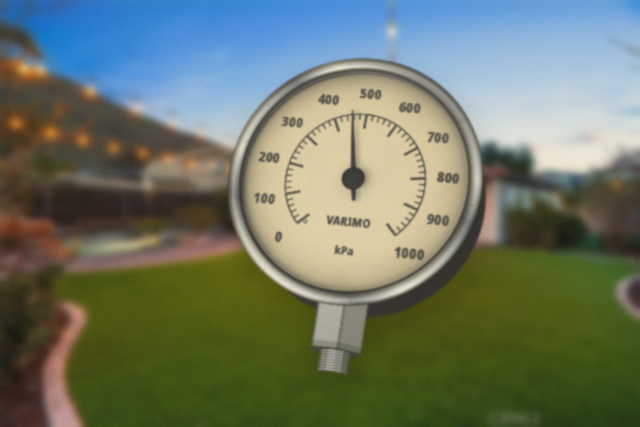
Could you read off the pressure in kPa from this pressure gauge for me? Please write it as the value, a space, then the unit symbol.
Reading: 460 kPa
